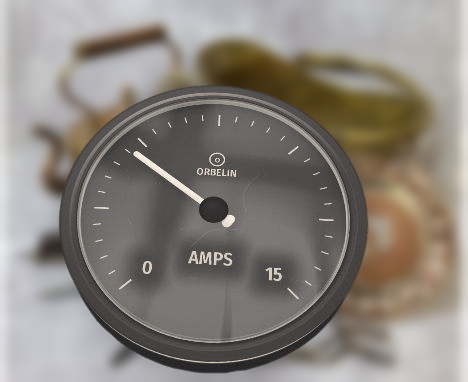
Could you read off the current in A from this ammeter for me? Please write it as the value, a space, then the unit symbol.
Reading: 4.5 A
